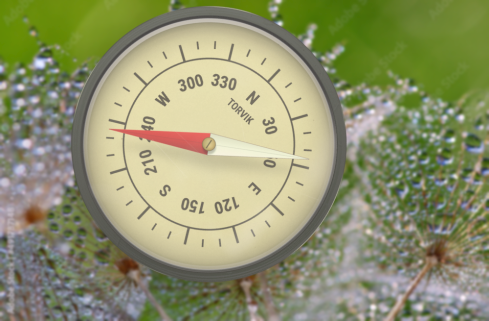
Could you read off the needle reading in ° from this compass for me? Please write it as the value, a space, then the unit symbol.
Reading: 235 °
